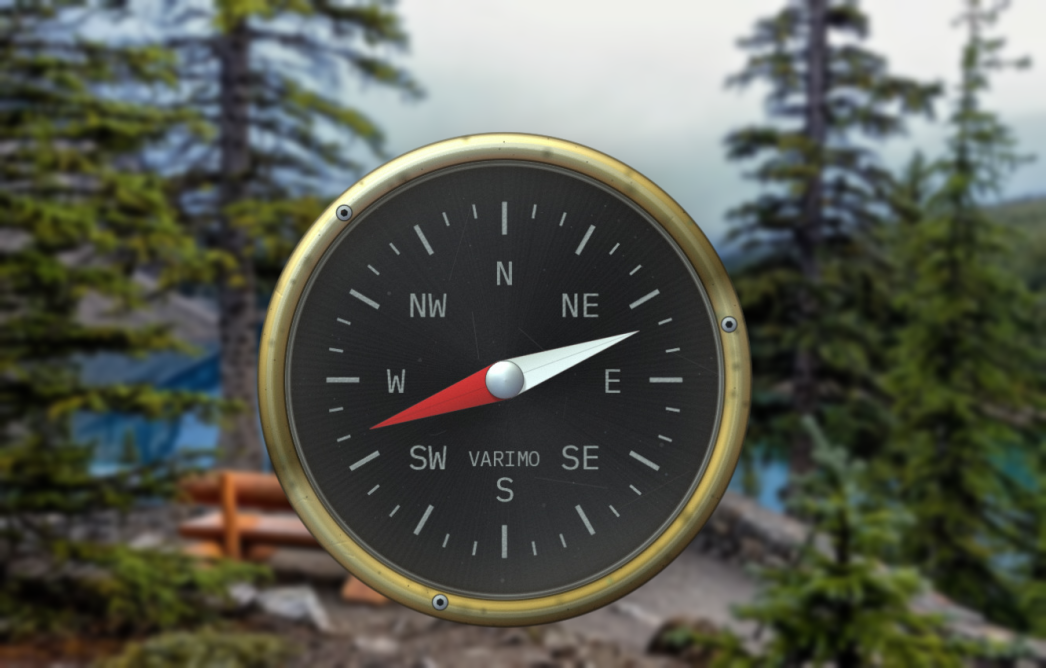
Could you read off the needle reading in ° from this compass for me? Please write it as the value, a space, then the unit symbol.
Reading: 250 °
